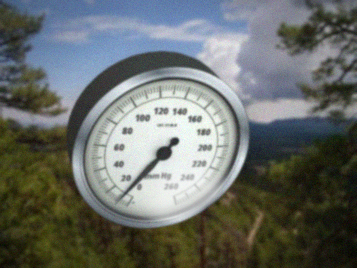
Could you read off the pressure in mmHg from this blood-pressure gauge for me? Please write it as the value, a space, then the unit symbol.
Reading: 10 mmHg
